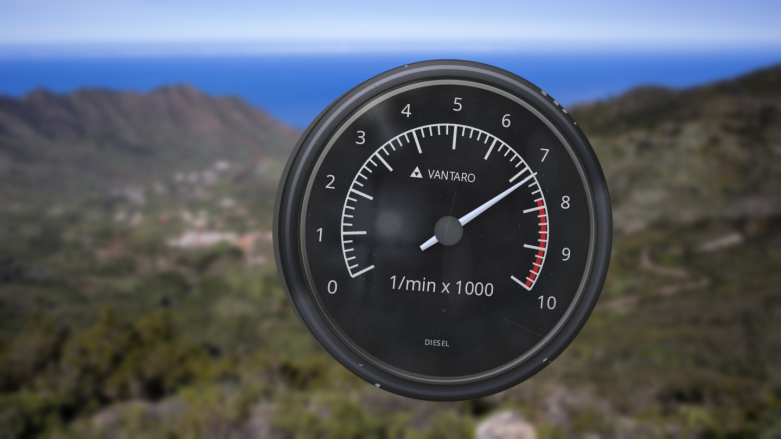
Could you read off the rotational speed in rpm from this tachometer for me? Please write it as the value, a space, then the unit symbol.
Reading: 7200 rpm
